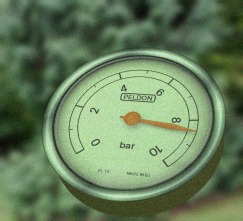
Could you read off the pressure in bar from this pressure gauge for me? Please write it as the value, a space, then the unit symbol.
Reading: 8.5 bar
